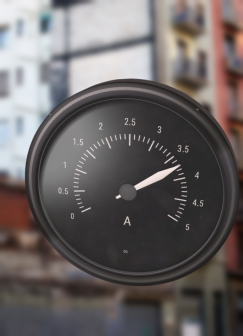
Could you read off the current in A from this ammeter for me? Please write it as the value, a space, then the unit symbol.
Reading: 3.7 A
